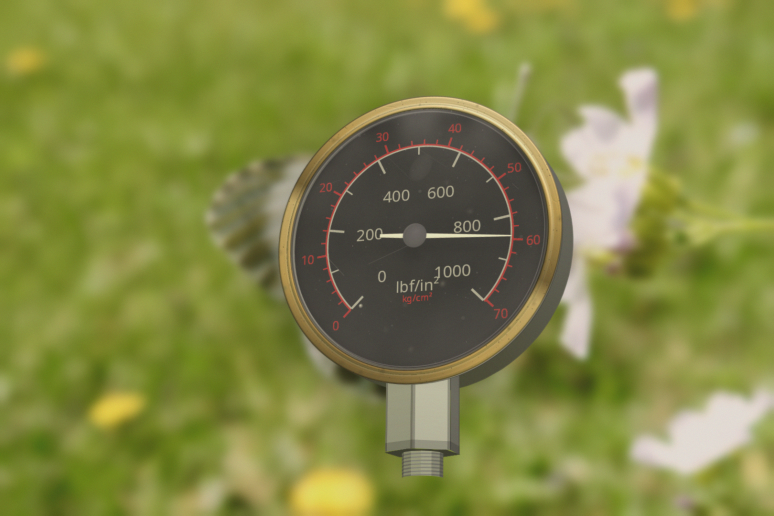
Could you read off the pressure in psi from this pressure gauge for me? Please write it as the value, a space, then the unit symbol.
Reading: 850 psi
